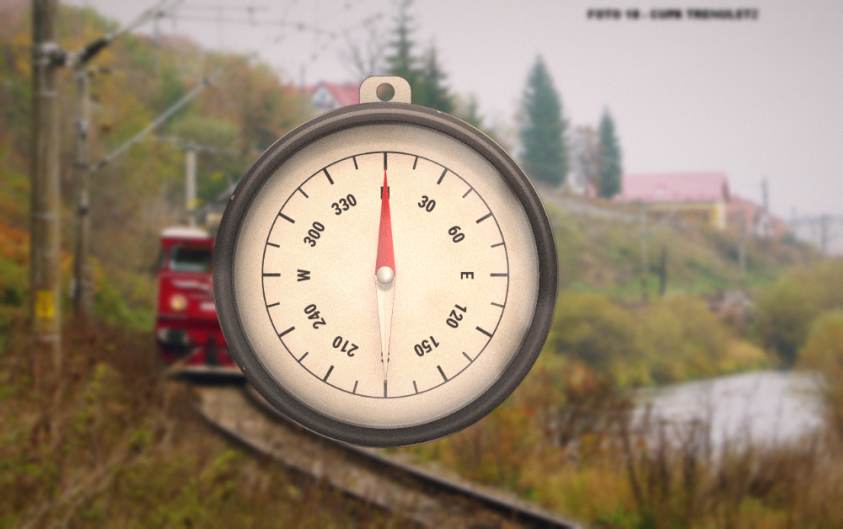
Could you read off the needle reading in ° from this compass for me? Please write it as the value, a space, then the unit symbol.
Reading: 0 °
